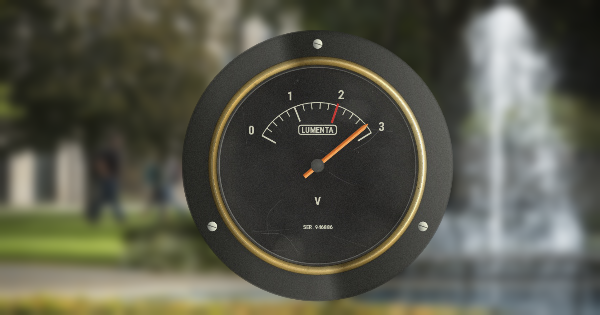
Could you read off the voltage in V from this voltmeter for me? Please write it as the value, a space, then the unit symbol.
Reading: 2.8 V
